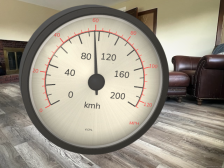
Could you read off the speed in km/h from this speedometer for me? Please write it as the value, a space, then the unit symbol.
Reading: 95 km/h
